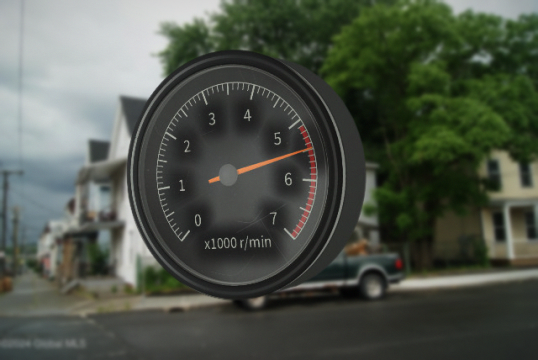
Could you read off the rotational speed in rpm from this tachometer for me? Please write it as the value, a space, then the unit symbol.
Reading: 5500 rpm
